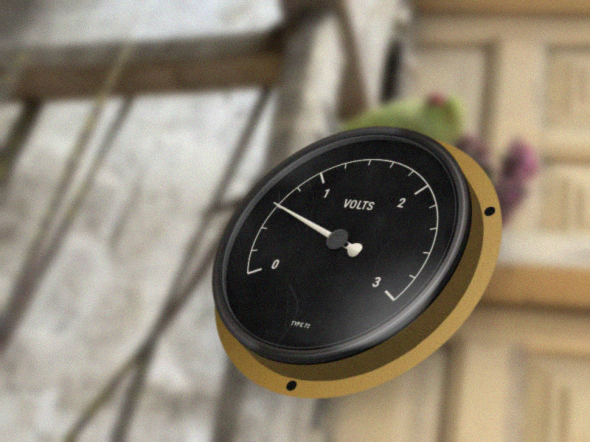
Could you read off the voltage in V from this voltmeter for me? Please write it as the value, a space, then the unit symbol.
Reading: 0.6 V
